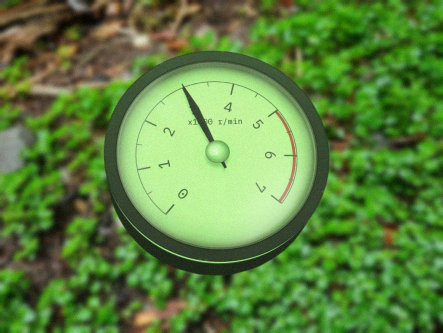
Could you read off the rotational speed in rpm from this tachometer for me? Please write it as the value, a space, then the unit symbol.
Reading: 3000 rpm
